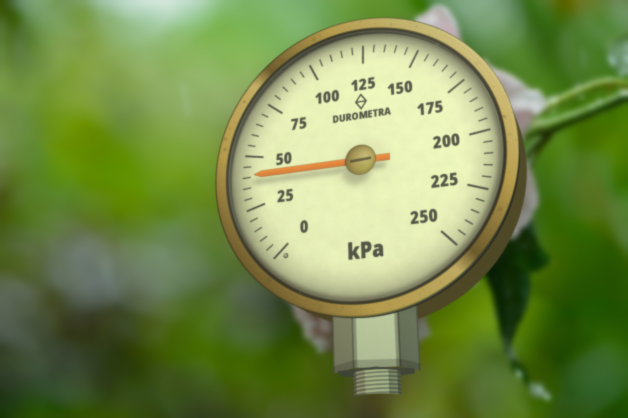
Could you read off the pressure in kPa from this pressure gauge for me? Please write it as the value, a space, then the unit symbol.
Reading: 40 kPa
